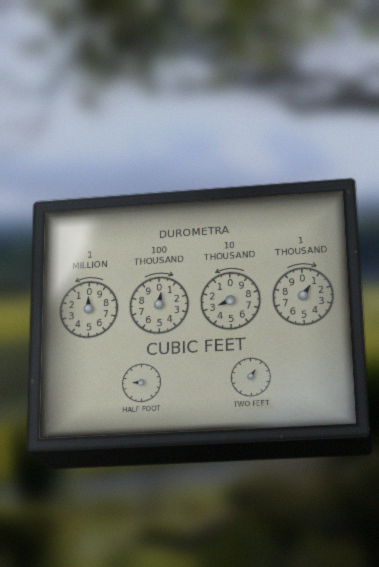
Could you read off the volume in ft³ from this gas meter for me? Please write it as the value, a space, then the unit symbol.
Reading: 3100 ft³
